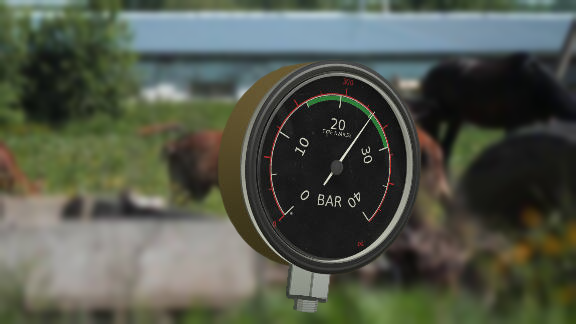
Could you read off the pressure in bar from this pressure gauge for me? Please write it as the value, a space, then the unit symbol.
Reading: 25 bar
